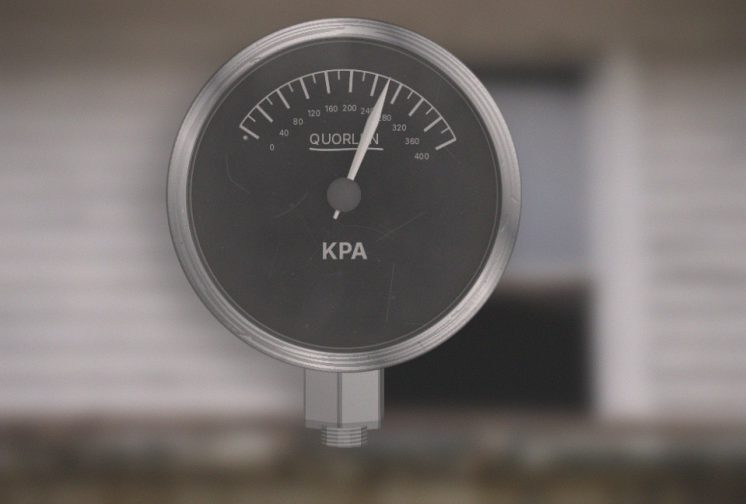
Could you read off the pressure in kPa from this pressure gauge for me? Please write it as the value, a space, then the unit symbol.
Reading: 260 kPa
